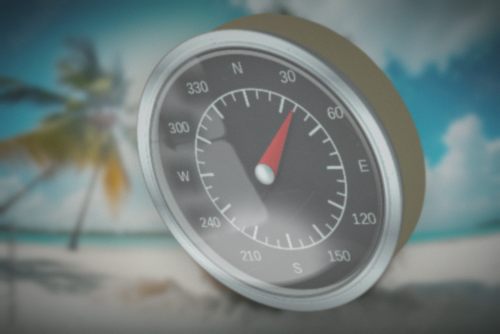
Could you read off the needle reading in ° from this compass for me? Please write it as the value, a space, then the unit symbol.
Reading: 40 °
